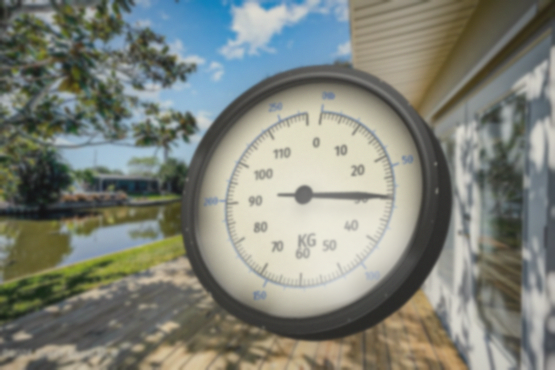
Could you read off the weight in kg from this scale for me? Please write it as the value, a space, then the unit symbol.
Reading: 30 kg
